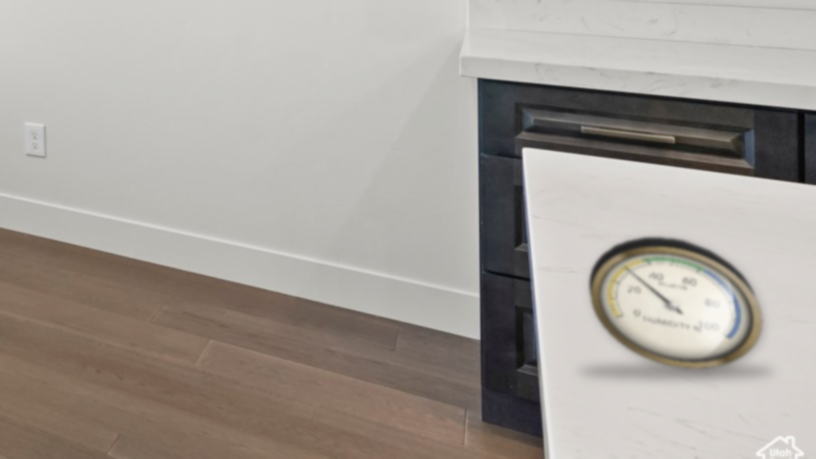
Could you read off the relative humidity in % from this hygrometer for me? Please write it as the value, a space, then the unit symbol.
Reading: 30 %
